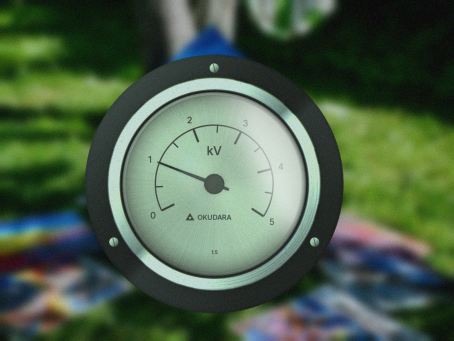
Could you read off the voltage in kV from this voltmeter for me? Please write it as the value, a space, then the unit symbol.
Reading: 1 kV
